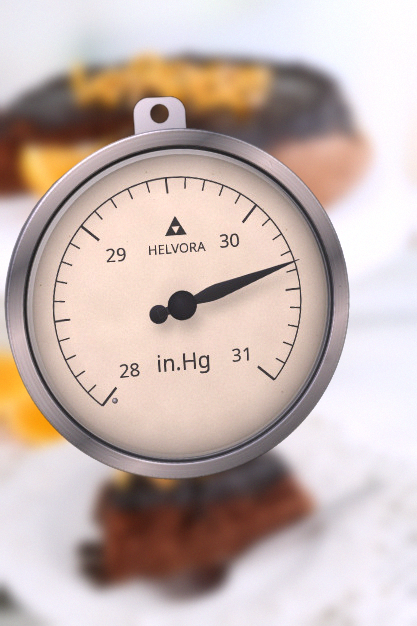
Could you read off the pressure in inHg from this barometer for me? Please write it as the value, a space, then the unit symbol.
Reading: 30.35 inHg
